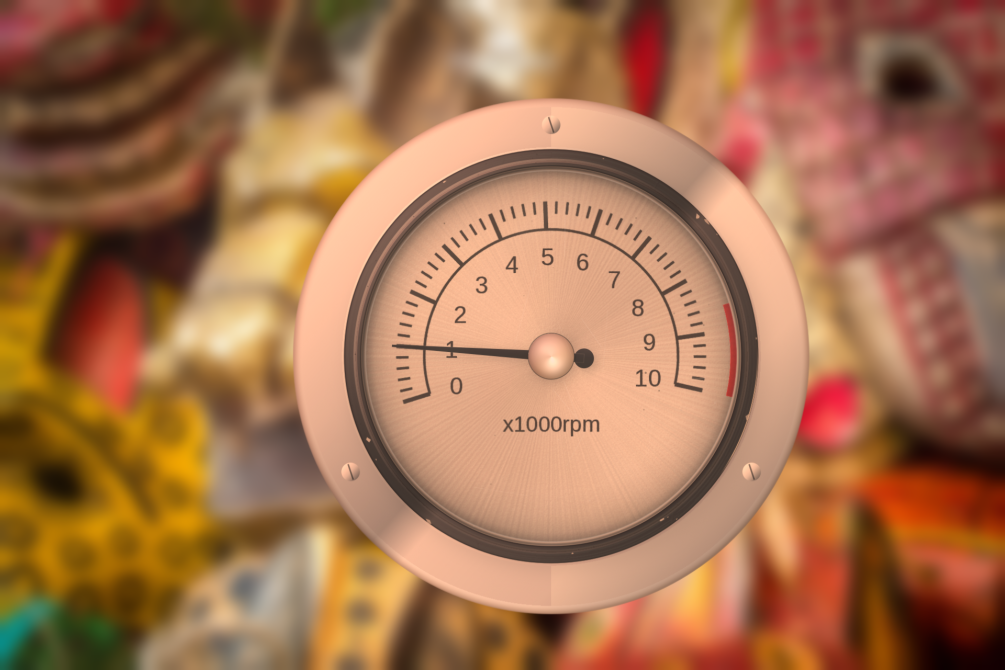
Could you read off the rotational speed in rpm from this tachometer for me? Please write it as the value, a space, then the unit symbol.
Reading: 1000 rpm
